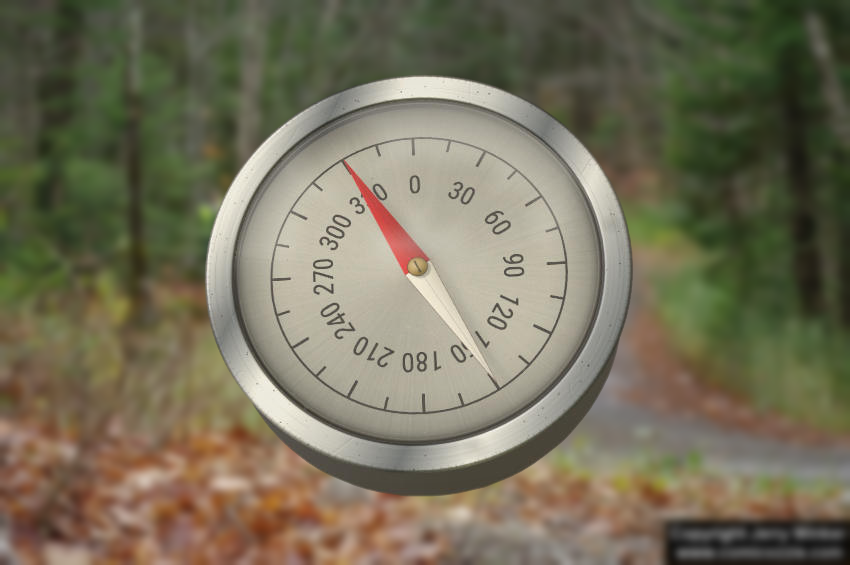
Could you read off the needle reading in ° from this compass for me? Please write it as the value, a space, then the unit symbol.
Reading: 330 °
